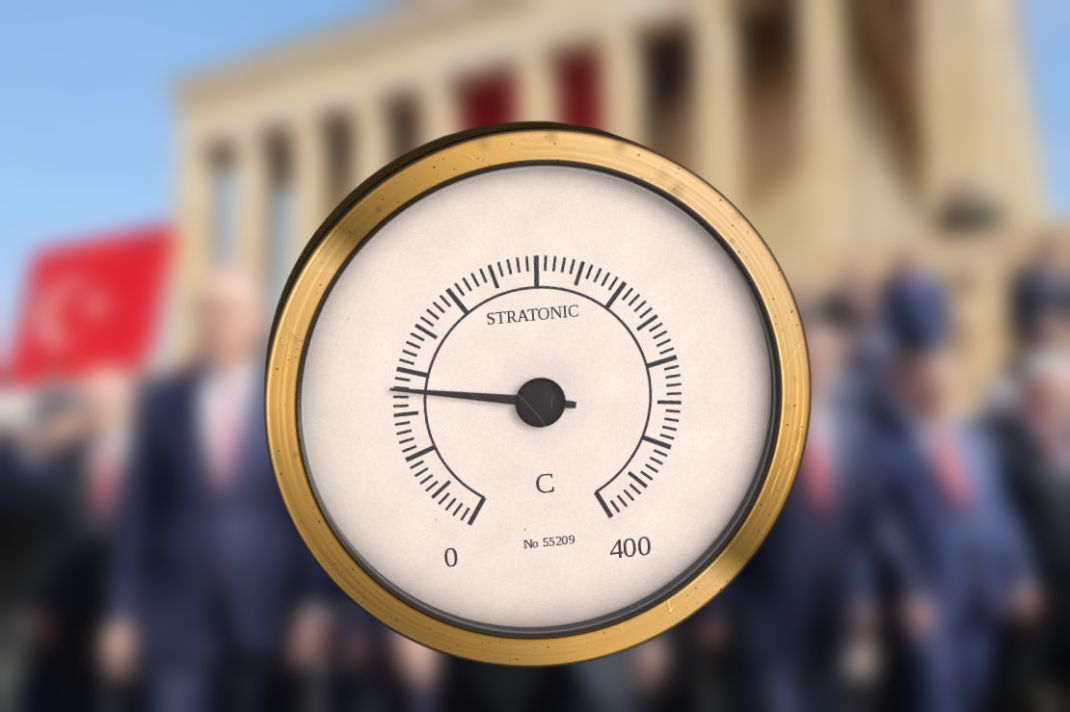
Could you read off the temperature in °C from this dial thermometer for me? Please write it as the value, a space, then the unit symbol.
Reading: 90 °C
